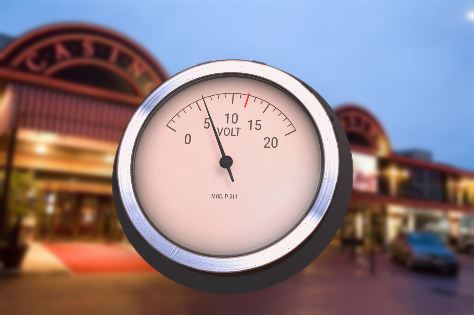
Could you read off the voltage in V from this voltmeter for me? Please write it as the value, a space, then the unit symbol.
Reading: 6 V
